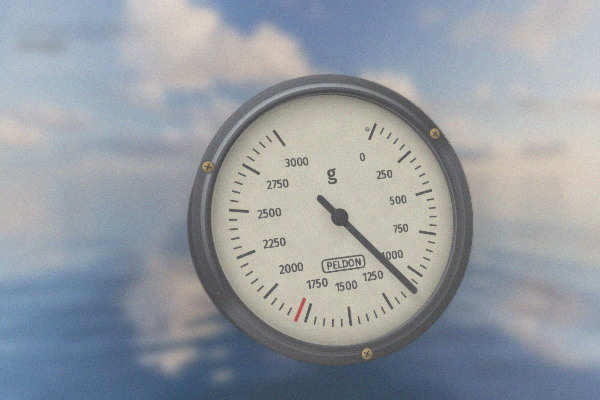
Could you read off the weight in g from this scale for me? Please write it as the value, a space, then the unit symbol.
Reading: 1100 g
